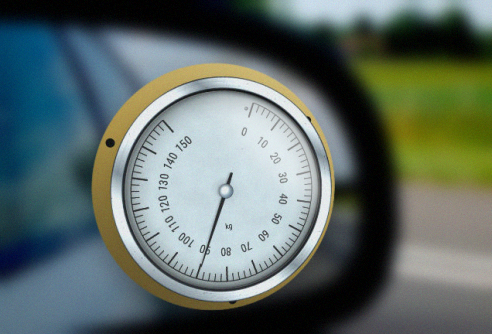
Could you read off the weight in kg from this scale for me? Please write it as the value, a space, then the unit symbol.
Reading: 90 kg
